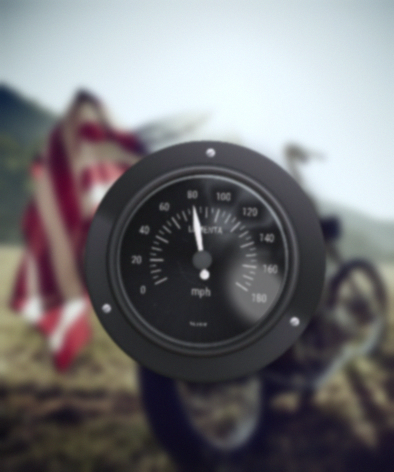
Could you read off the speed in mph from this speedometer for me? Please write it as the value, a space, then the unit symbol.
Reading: 80 mph
